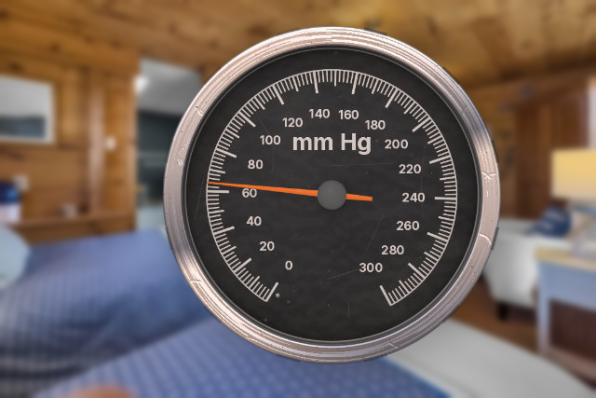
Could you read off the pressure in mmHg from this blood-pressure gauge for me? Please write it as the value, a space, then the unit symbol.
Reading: 64 mmHg
